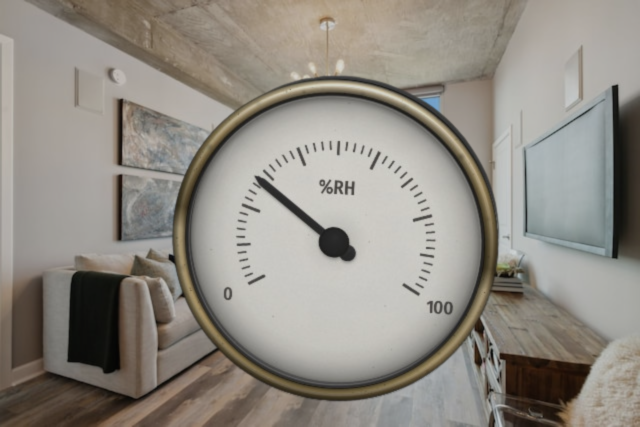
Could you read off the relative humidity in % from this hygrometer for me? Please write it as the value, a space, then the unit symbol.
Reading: 28 %
